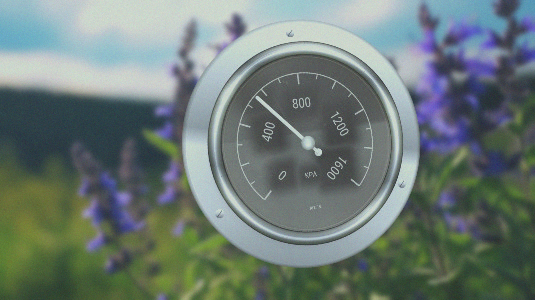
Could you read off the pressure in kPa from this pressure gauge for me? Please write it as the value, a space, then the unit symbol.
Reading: 550 kPa
